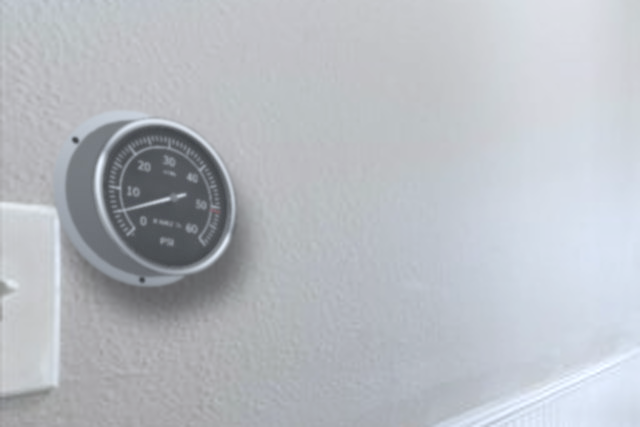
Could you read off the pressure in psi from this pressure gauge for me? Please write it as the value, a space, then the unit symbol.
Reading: 5 psi
